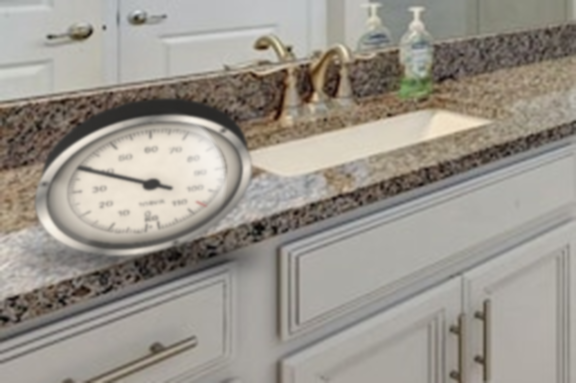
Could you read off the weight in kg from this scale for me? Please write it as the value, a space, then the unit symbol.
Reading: 40 kg
